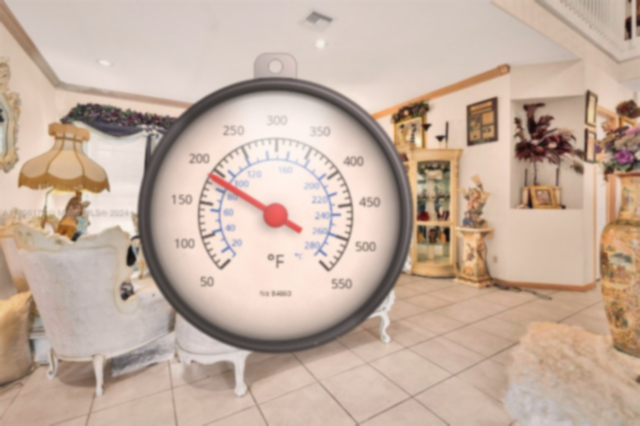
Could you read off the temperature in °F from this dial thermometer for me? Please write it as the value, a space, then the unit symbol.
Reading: 190 °F
